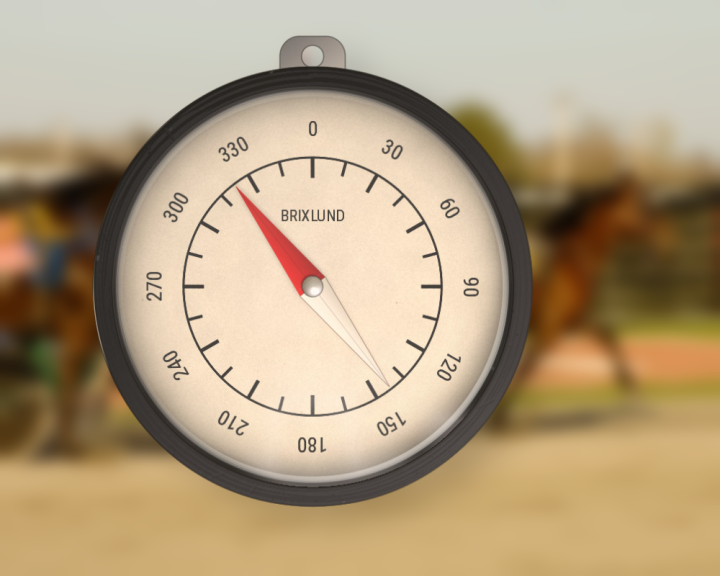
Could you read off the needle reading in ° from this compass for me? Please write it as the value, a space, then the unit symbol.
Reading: 322.5 °
